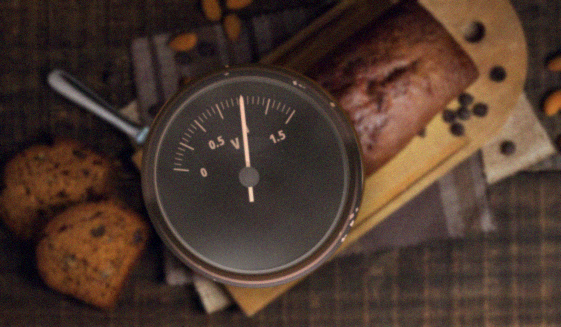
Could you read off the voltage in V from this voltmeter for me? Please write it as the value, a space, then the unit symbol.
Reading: 1 V
